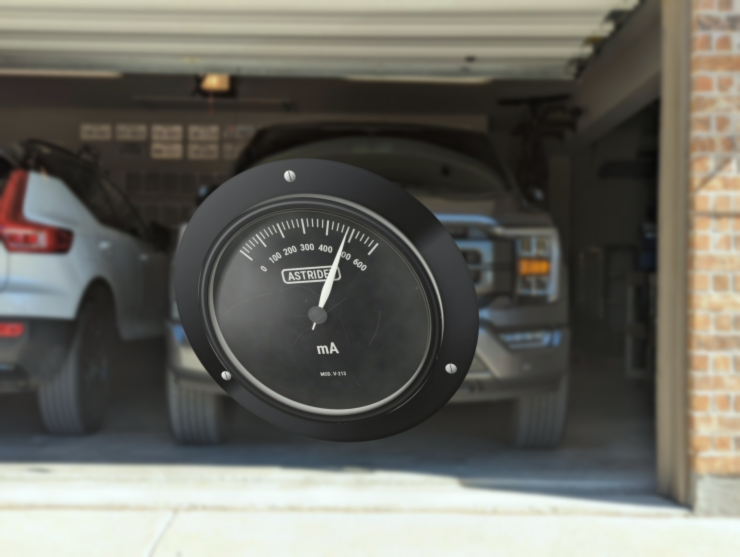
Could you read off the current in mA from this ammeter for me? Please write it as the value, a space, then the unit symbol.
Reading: 480 mA
